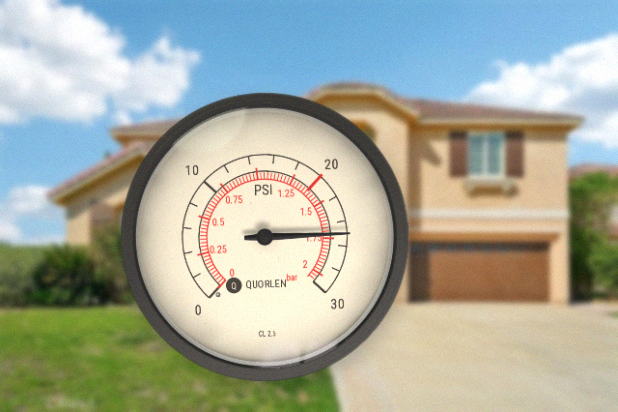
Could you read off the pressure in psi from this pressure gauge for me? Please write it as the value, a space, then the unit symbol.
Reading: 25 psi
